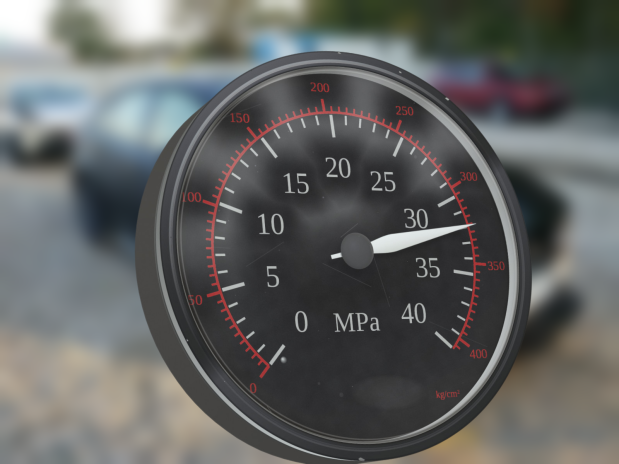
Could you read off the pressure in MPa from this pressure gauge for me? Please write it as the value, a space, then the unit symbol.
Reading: 32 MPa
